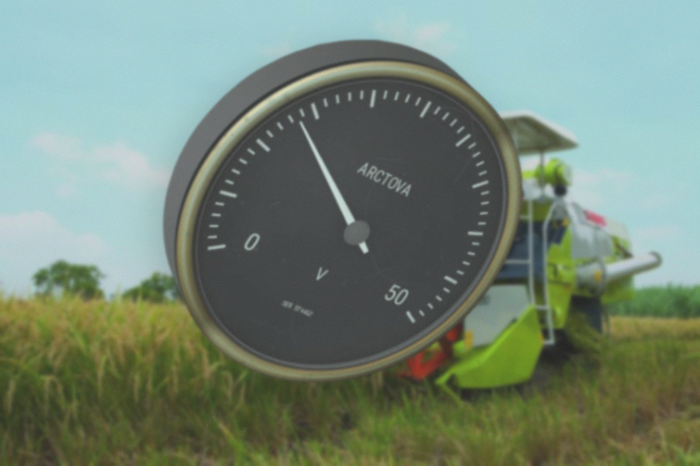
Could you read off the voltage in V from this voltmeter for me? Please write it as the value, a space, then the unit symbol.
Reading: 13.5 V
